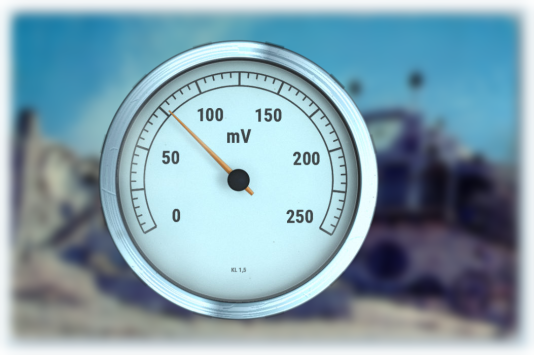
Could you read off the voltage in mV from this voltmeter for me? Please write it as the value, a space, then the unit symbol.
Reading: 77.5 mV
